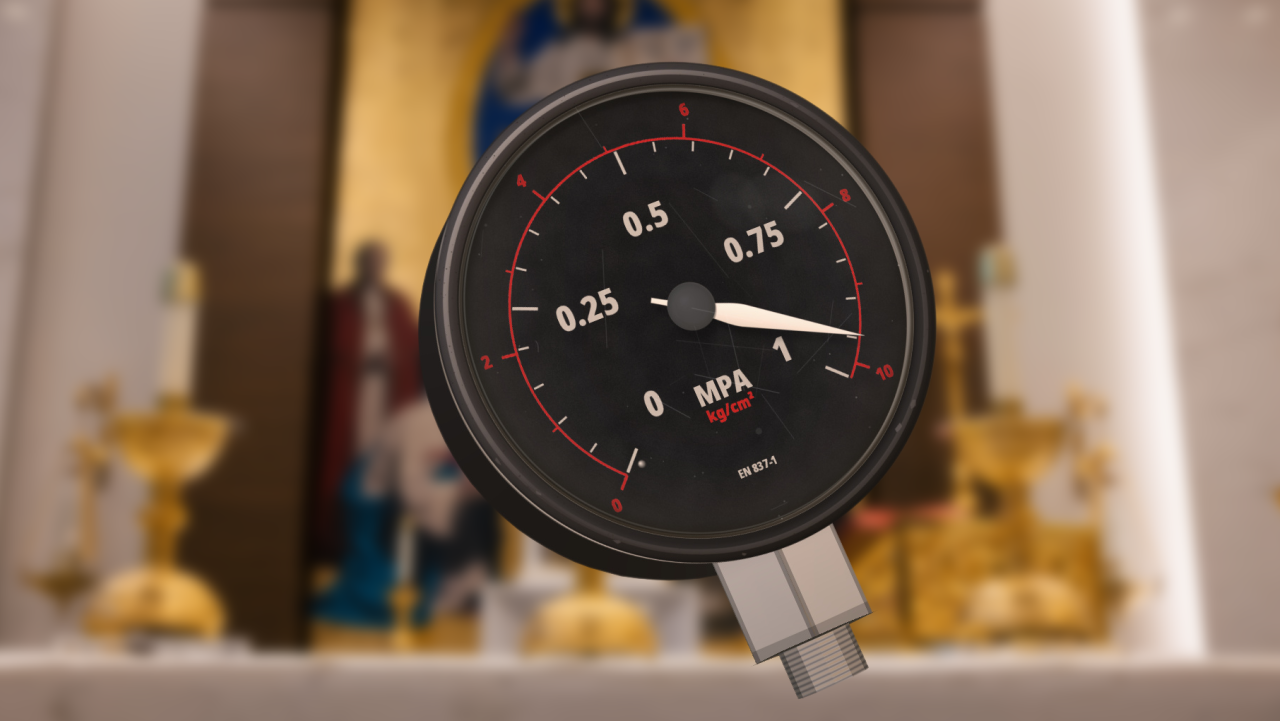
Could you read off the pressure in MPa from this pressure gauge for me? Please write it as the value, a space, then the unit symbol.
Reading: 0.95 MPa
